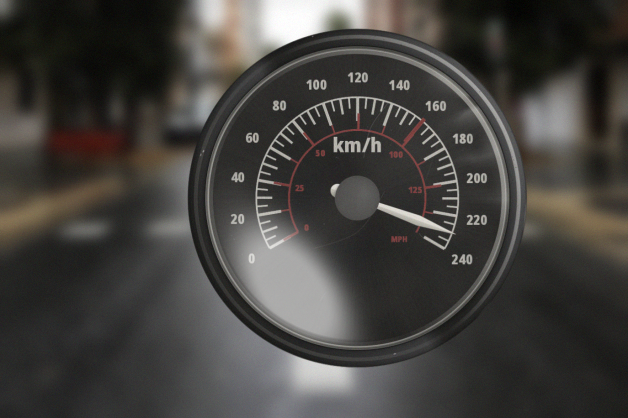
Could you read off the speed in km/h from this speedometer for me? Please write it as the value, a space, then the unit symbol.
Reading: 230 km/h
